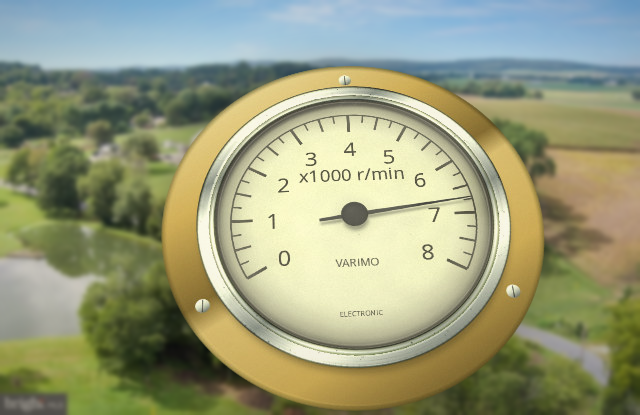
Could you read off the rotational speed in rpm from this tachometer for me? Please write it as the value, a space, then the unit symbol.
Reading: 6750 rpm
